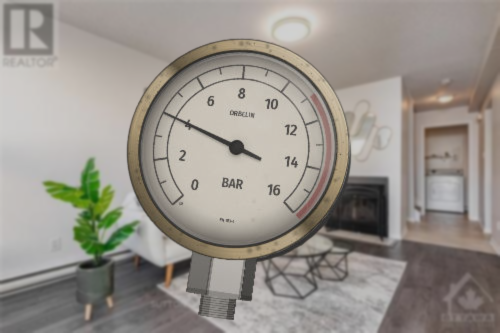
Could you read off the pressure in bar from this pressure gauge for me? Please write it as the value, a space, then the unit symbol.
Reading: 4 bar
